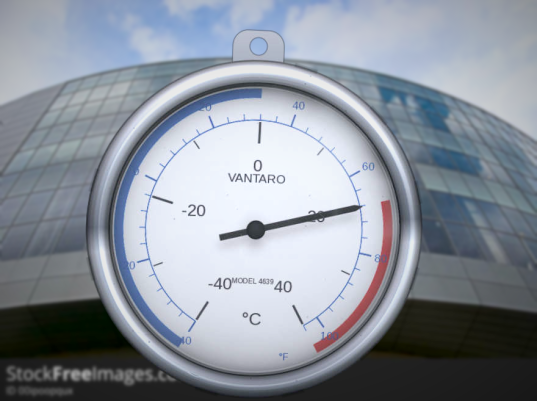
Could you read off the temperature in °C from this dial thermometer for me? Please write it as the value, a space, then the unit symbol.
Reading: 20 °C
